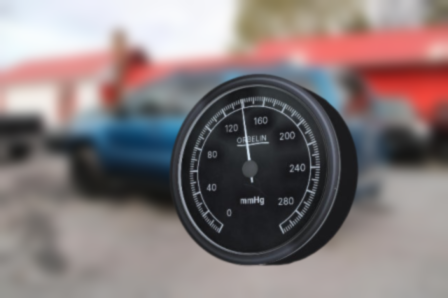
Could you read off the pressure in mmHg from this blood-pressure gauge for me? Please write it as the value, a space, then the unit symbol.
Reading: 140 mmHg
